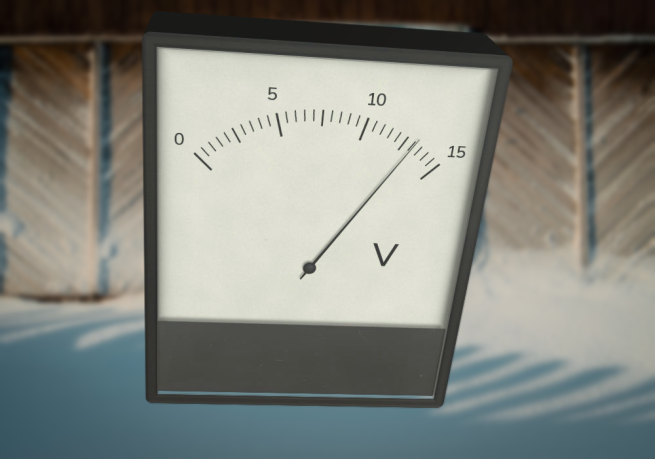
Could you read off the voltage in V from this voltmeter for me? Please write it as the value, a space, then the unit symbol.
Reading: 13 V
